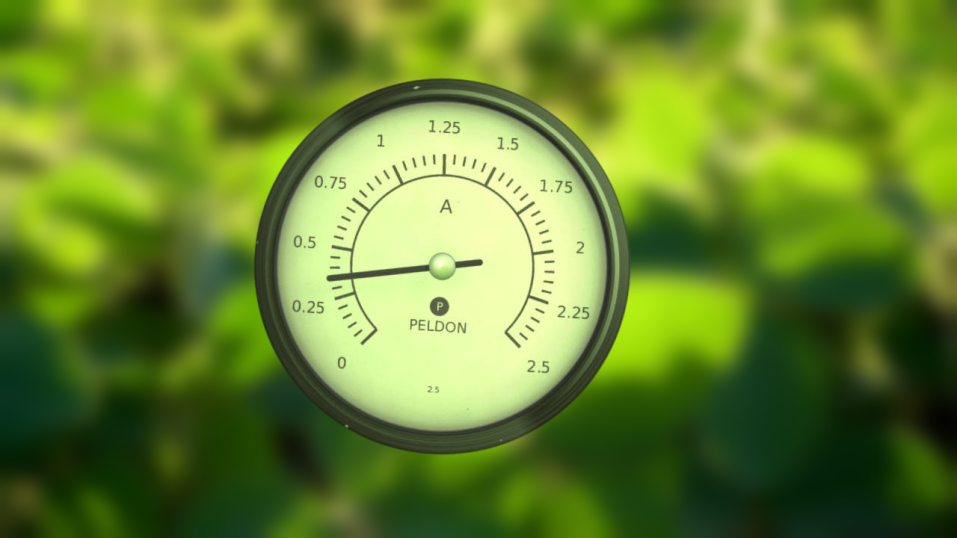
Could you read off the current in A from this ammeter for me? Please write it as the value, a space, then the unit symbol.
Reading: 0.35 A
